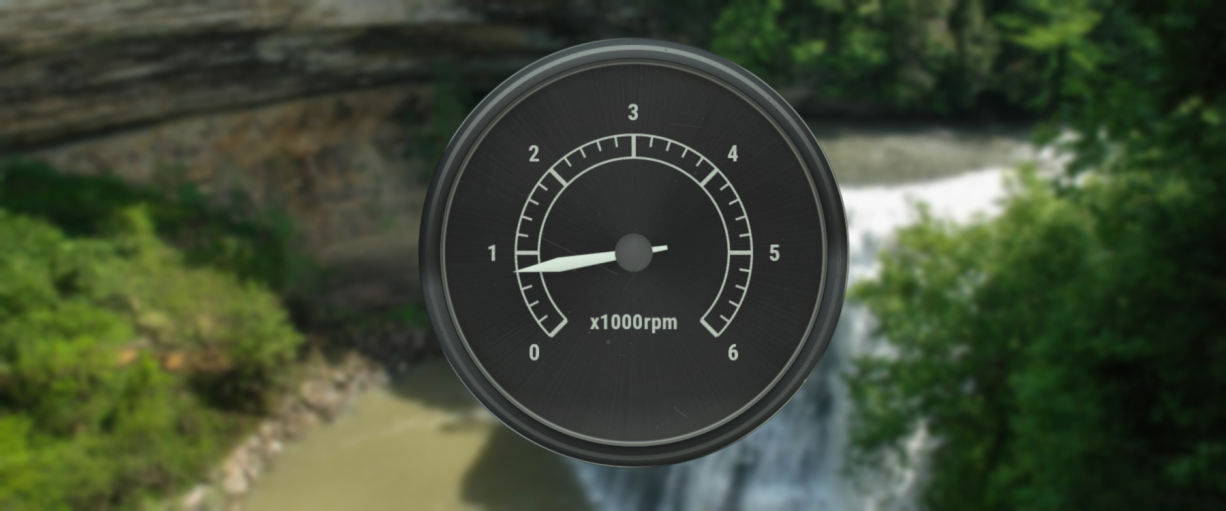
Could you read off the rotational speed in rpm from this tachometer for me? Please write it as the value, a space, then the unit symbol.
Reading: 800 rpm
